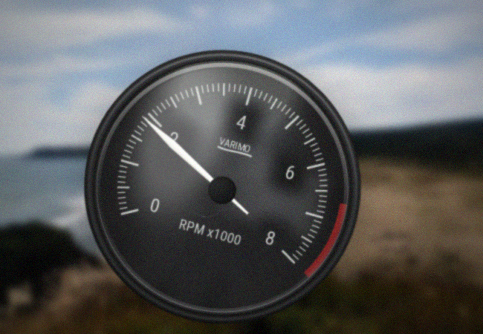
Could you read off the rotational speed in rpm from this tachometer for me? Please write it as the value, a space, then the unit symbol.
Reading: 1900 rpm
